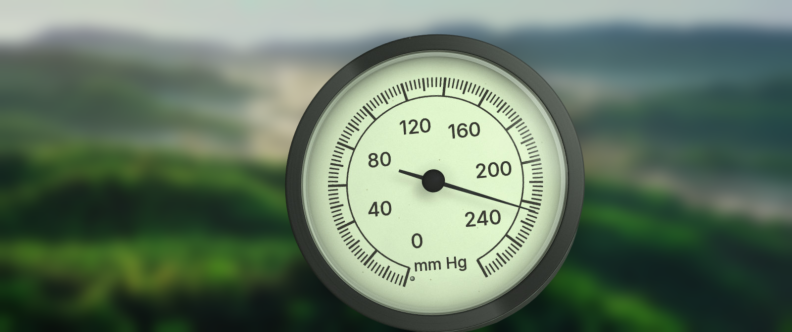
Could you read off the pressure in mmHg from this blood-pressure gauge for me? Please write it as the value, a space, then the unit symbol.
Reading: 224 mmHg
